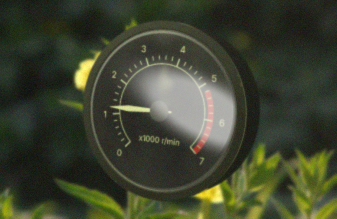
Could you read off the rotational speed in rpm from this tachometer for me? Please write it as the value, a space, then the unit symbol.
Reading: 1200 rpm
